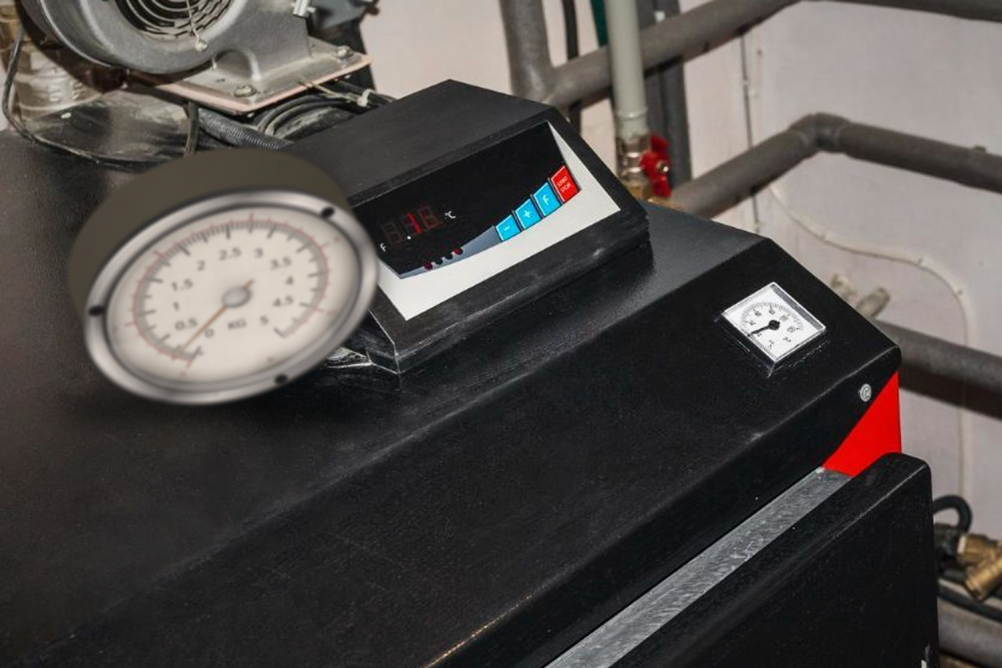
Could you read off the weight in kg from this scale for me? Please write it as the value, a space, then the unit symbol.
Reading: 0.25 kg
